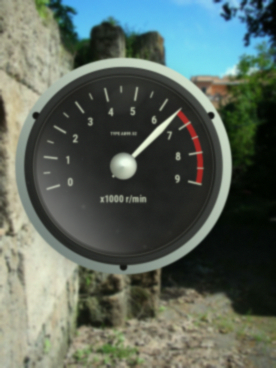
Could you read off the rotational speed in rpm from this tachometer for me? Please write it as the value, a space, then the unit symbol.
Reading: 6500 rpm
